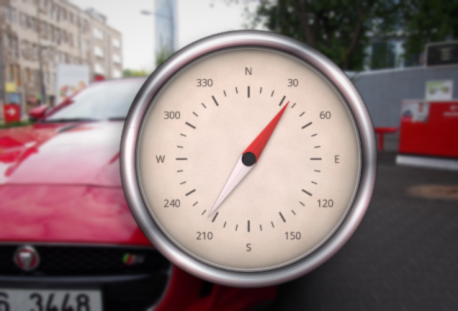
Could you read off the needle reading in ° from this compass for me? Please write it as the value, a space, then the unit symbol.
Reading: 35 °
